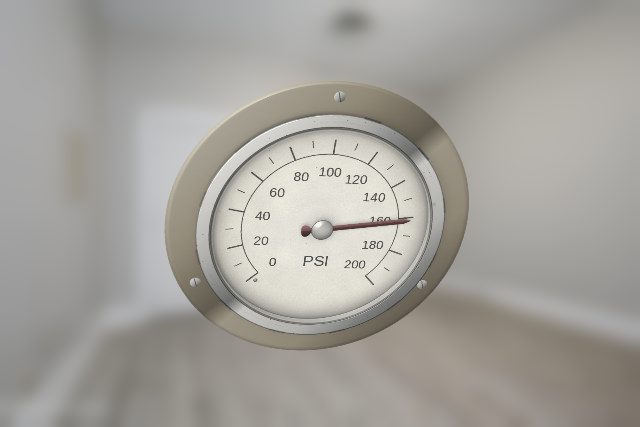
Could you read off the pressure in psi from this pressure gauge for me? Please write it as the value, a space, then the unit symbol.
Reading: 160 psi
